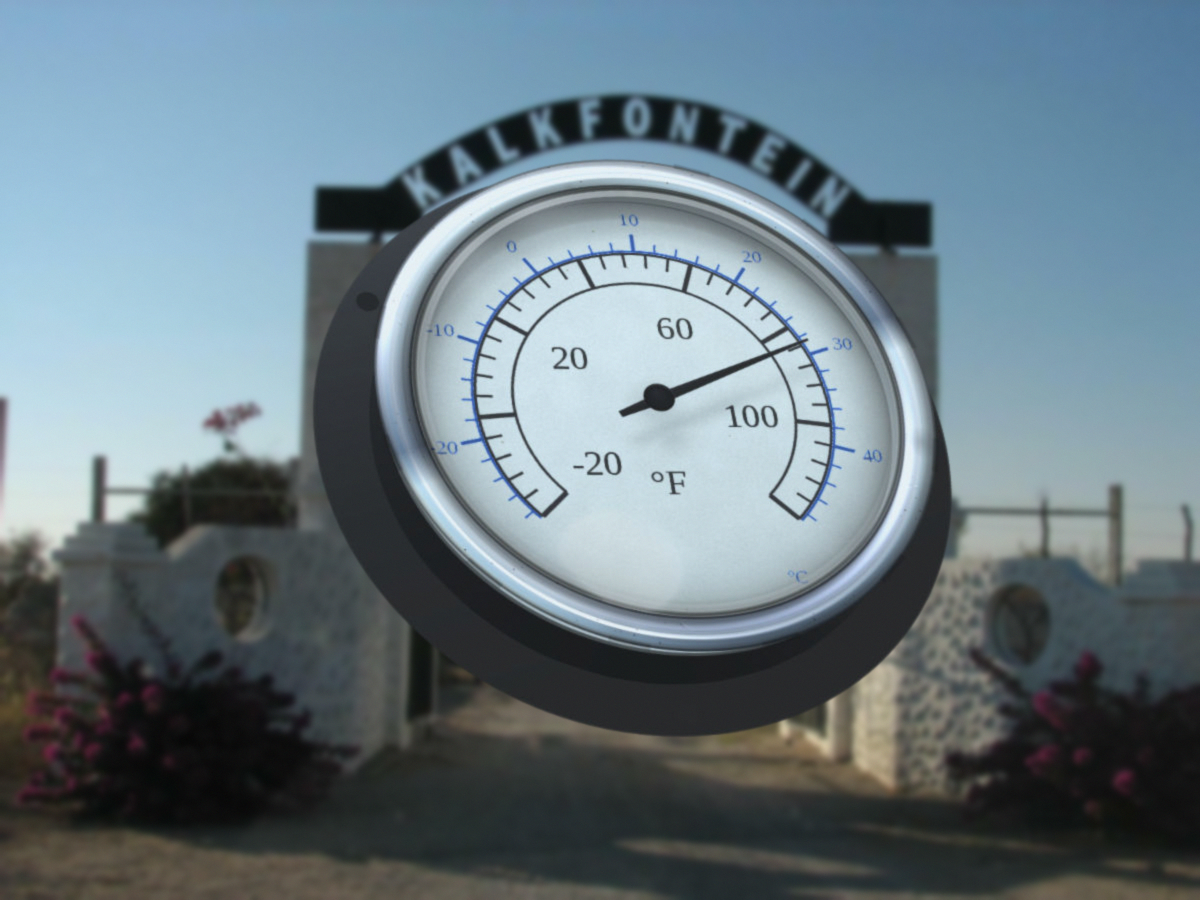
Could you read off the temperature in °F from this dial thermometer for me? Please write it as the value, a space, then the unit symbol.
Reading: 84 °F
